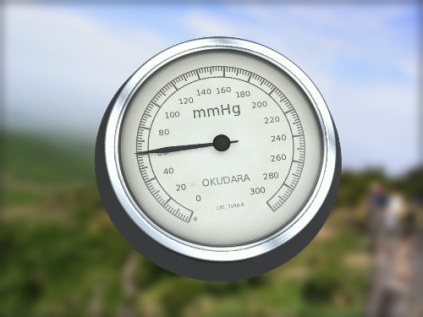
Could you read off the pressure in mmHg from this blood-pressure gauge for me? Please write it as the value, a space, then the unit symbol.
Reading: 60 mmHg
